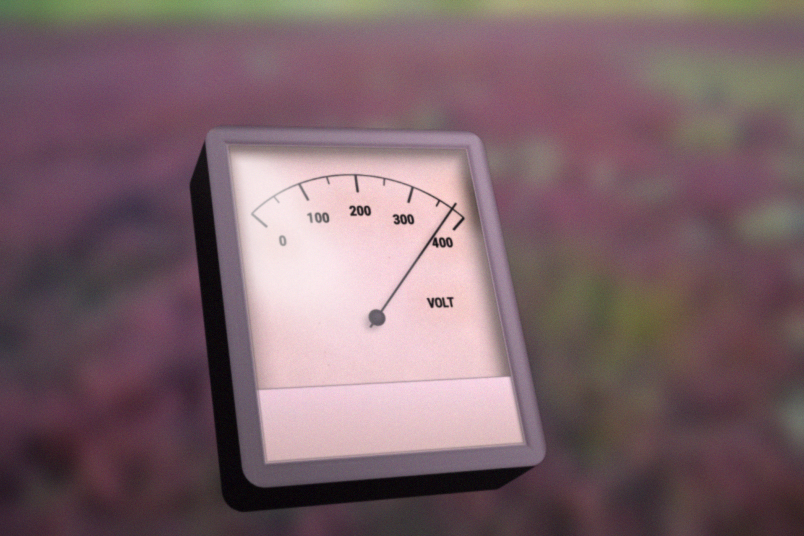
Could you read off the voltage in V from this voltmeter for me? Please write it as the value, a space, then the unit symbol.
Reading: 375 V
